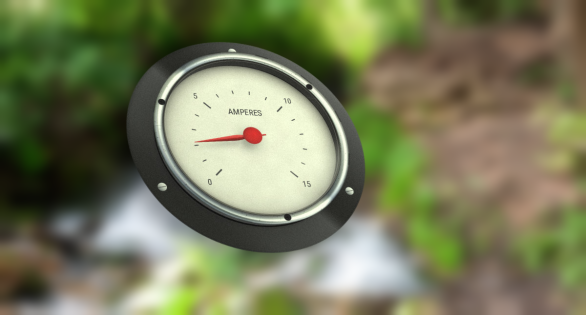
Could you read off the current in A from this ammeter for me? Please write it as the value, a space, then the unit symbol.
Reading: 2 A
